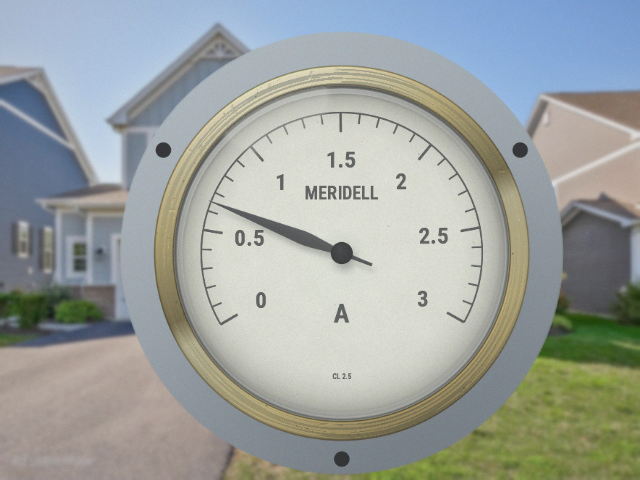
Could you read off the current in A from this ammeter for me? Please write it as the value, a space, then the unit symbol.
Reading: 0.65 A
